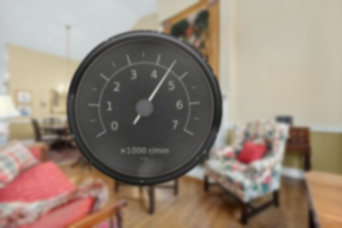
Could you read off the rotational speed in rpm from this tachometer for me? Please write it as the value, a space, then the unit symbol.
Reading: 4500 rpm
